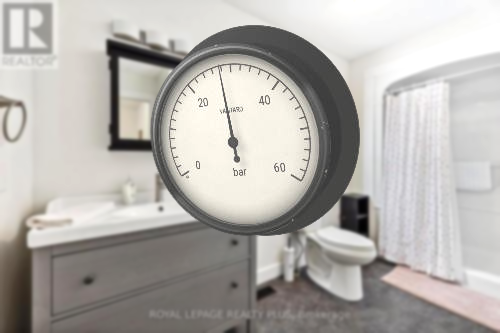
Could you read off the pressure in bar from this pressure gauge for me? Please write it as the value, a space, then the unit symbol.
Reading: 28 bar
